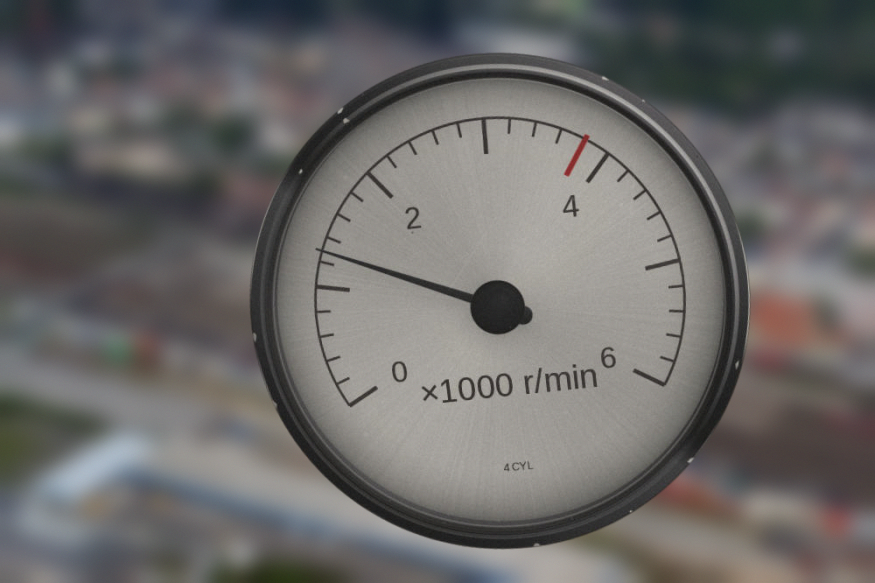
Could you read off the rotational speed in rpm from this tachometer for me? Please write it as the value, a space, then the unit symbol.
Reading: 1300 rpm
